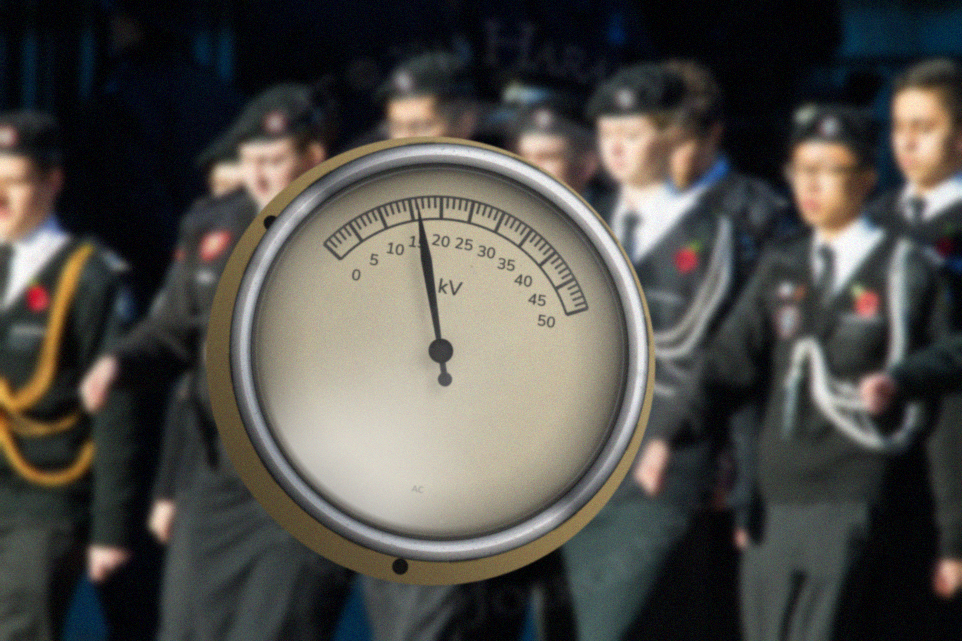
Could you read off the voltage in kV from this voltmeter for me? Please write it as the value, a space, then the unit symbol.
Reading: 16 kV
